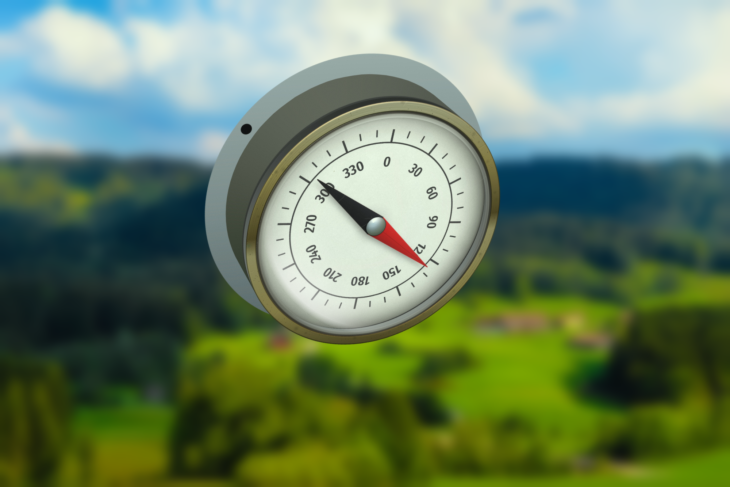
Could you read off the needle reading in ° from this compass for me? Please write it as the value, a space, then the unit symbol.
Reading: 125 °
